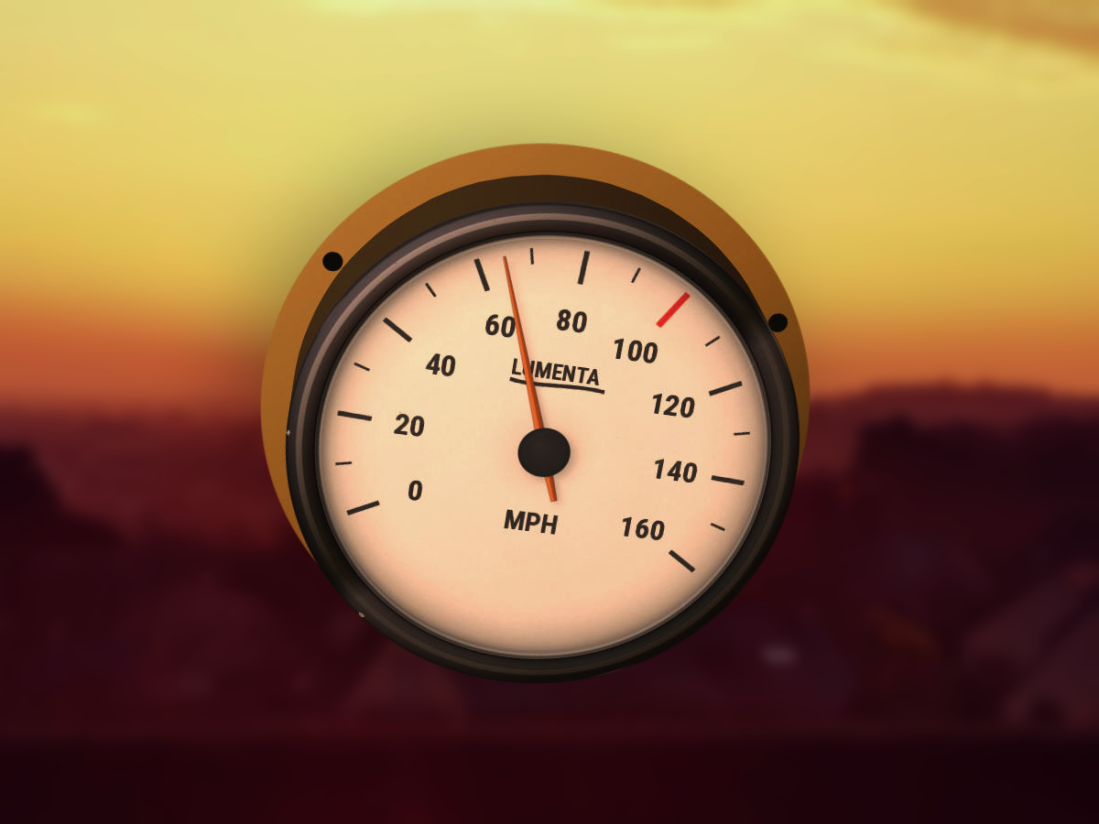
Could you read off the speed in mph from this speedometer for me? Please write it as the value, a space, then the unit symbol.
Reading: 65 mph
